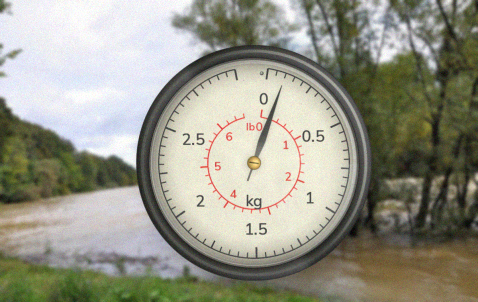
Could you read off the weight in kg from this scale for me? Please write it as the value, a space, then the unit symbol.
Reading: 0.1 kg
